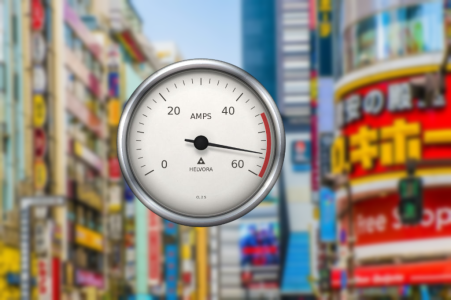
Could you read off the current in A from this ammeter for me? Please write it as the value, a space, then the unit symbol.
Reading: 55 A
